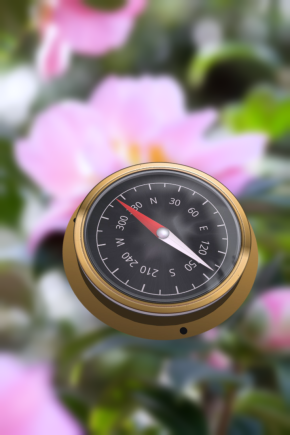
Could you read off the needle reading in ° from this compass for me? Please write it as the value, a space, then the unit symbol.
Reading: 322.5 °
